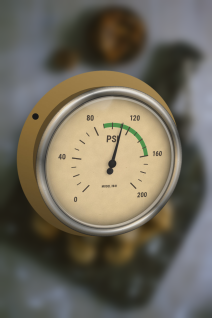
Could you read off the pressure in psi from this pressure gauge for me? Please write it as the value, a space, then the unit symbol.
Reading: 110 psi
